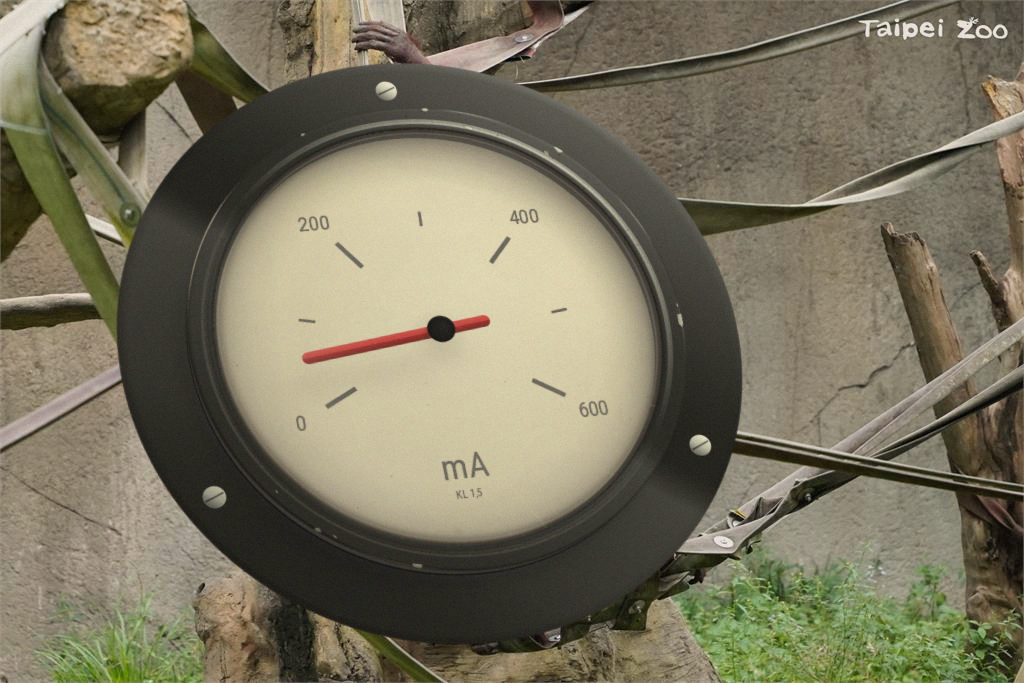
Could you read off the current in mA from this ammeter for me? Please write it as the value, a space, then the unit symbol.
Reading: 50 mA
